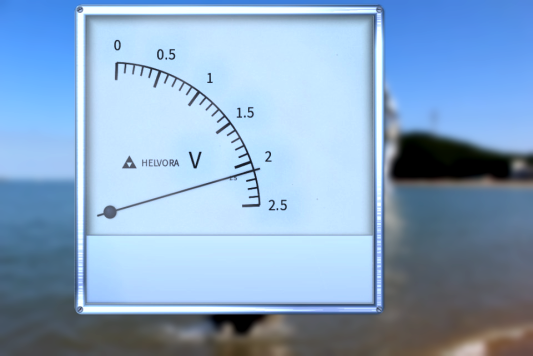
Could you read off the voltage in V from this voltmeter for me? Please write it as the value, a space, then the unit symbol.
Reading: 2.1 V
